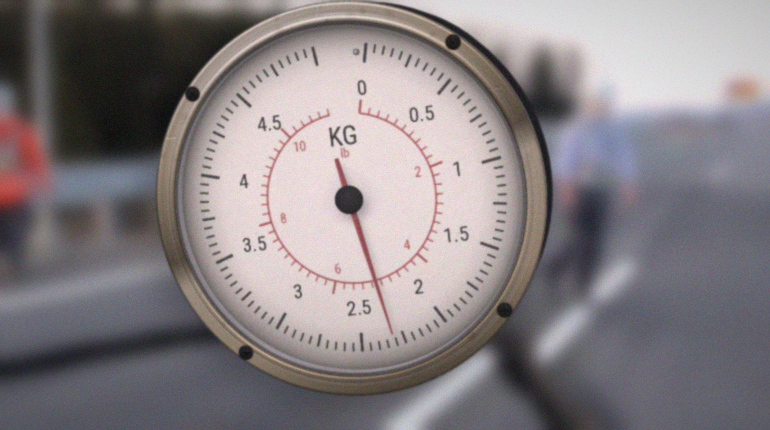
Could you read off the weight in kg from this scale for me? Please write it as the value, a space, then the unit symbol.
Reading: 2.3 kg
